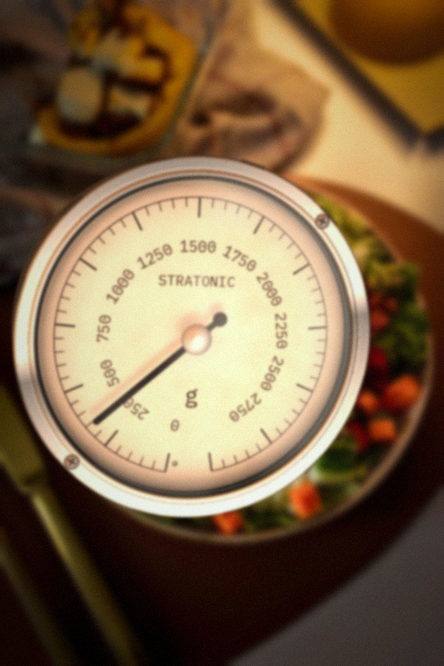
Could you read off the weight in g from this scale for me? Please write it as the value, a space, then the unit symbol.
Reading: 350 g
